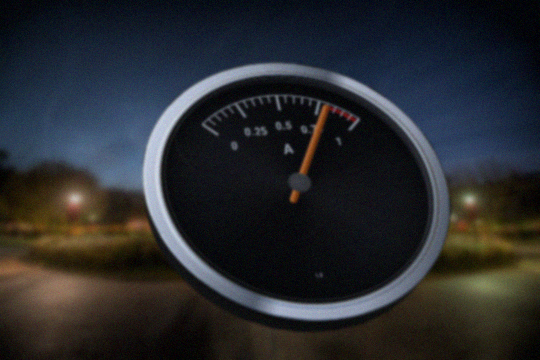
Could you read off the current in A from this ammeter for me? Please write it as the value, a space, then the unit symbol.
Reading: 0.8 A
